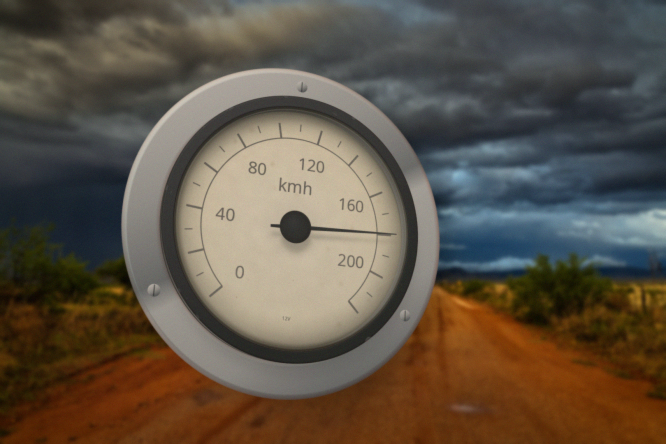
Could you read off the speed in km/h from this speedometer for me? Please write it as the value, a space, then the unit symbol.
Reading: 180 km/h
